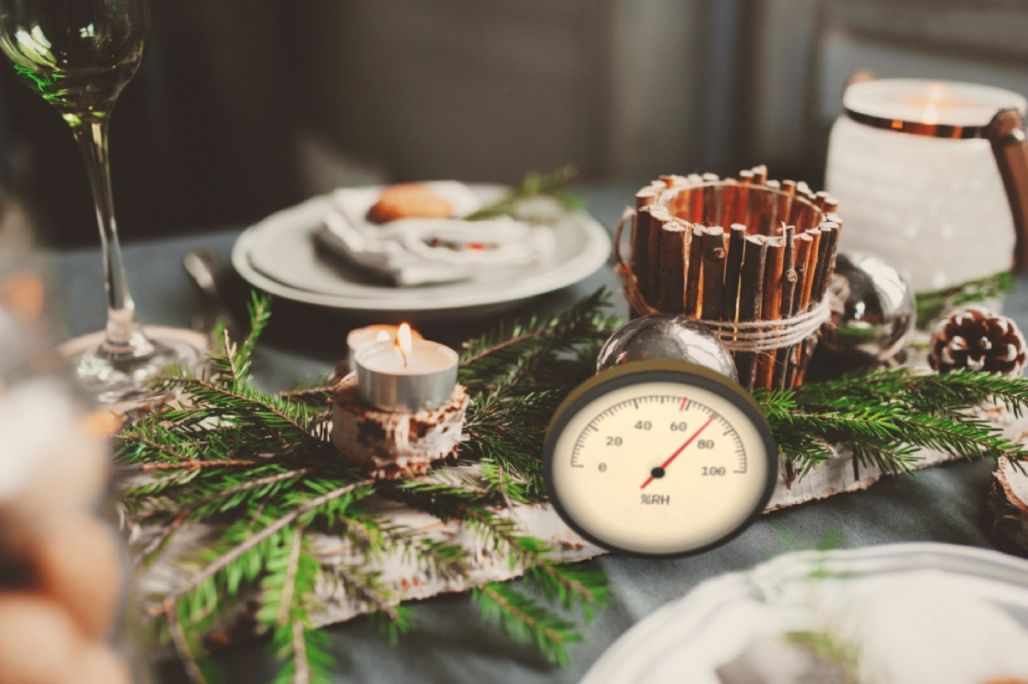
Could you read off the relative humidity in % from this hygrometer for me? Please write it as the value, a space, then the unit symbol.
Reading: 70 %
